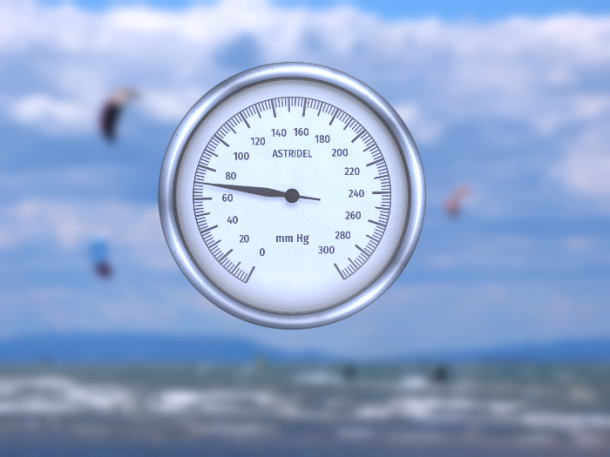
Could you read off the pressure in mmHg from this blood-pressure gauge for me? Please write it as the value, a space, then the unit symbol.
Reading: 70 mmHg
